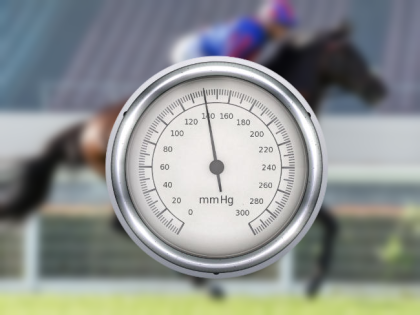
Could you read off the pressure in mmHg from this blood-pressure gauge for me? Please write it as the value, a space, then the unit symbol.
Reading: 140 mmHg
